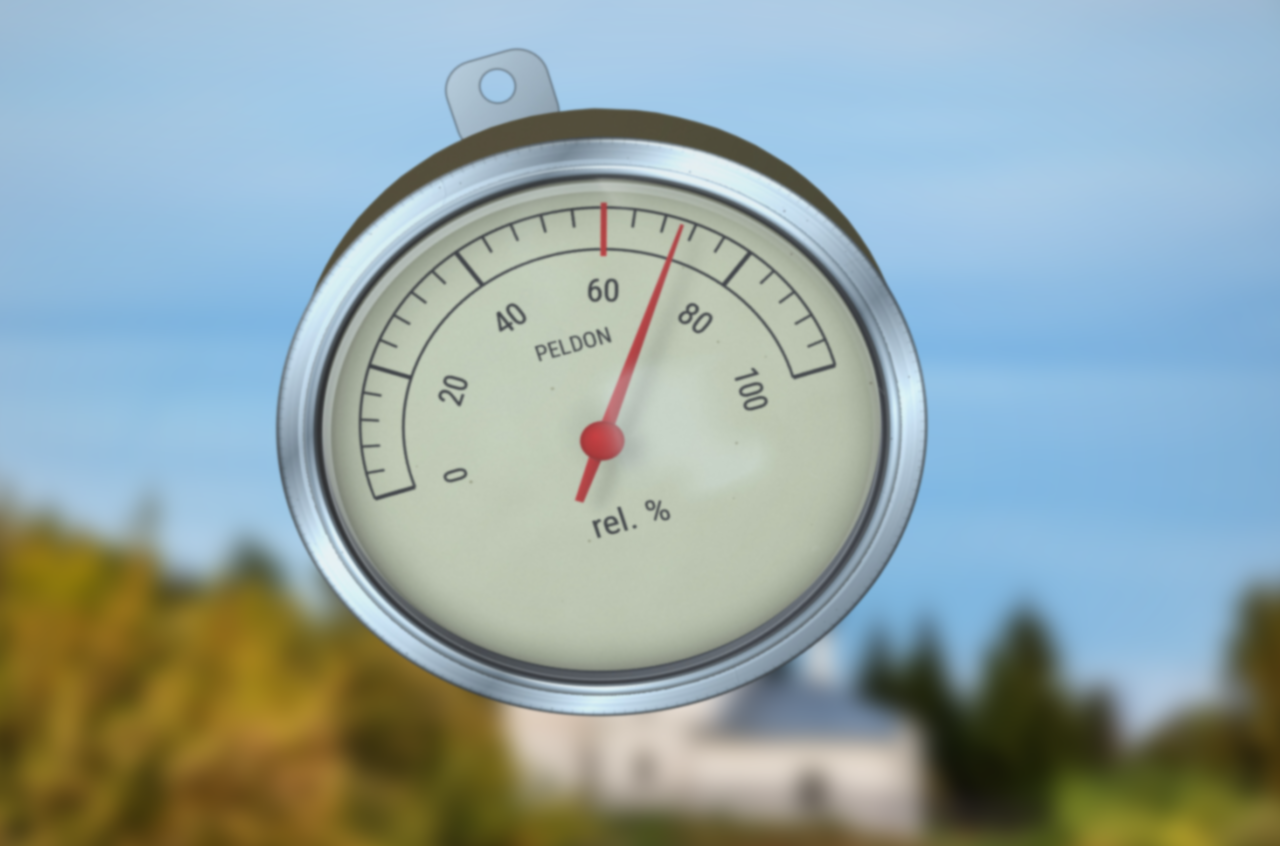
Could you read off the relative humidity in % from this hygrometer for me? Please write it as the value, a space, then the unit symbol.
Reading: 70 %
